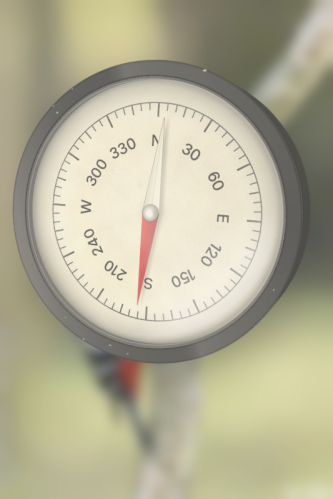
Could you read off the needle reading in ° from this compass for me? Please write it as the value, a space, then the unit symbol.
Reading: 185 °
